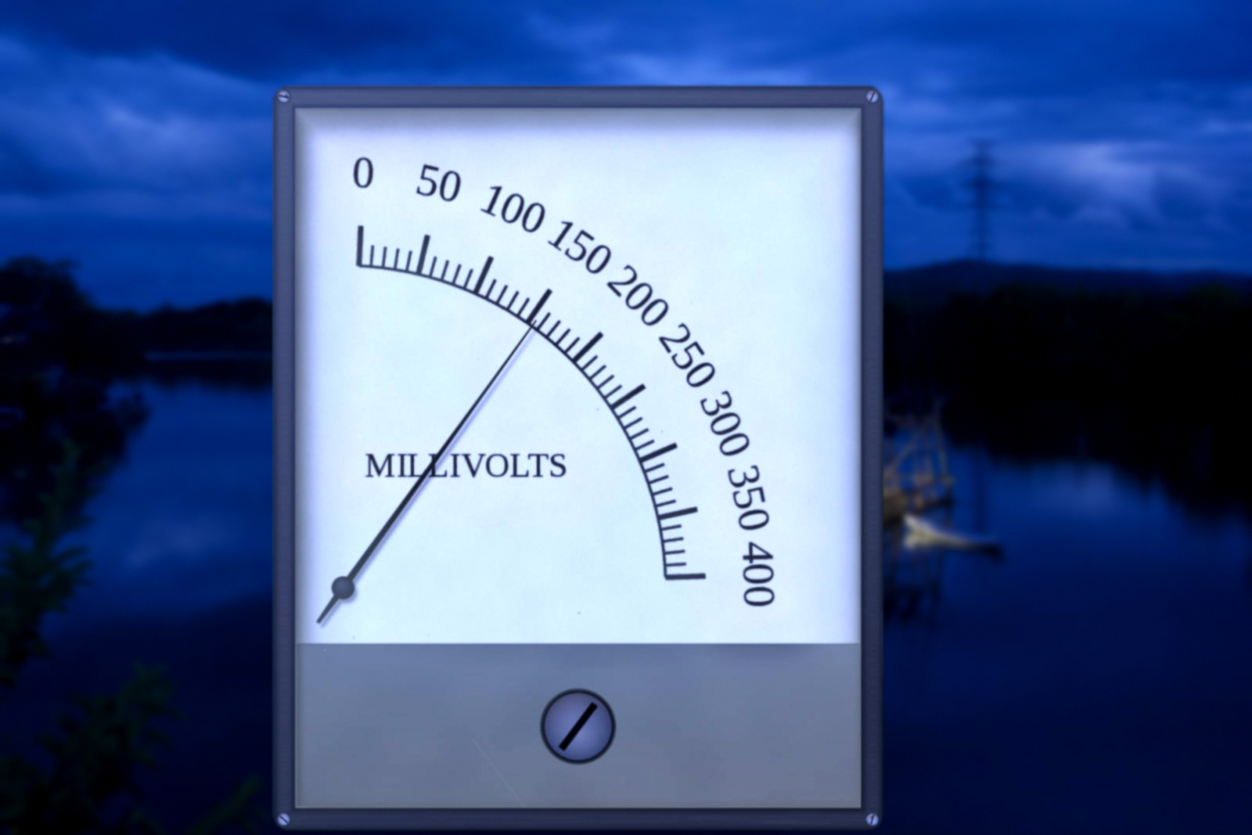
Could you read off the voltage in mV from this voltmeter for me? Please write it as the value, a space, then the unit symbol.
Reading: 155 mV
